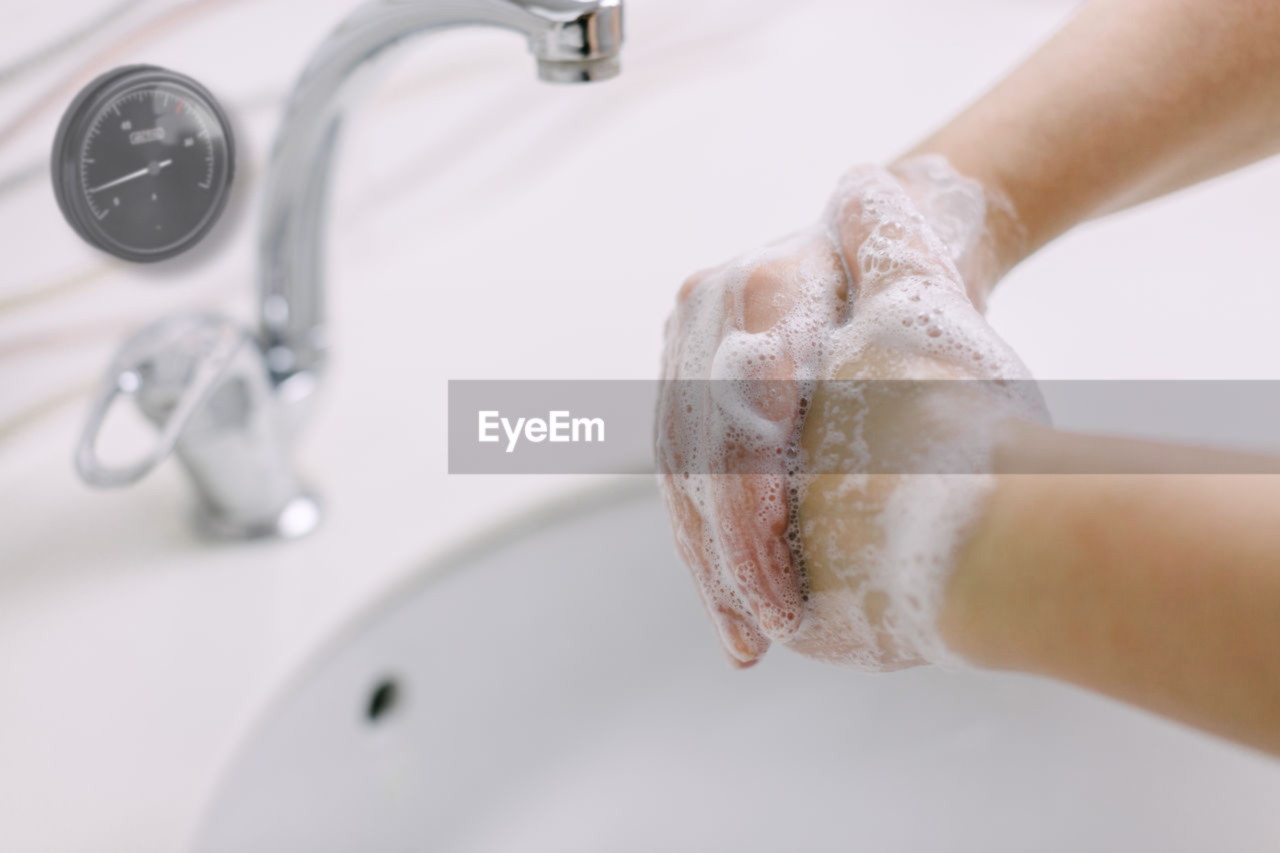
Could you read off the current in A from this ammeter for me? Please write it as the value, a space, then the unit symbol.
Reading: 10 A
